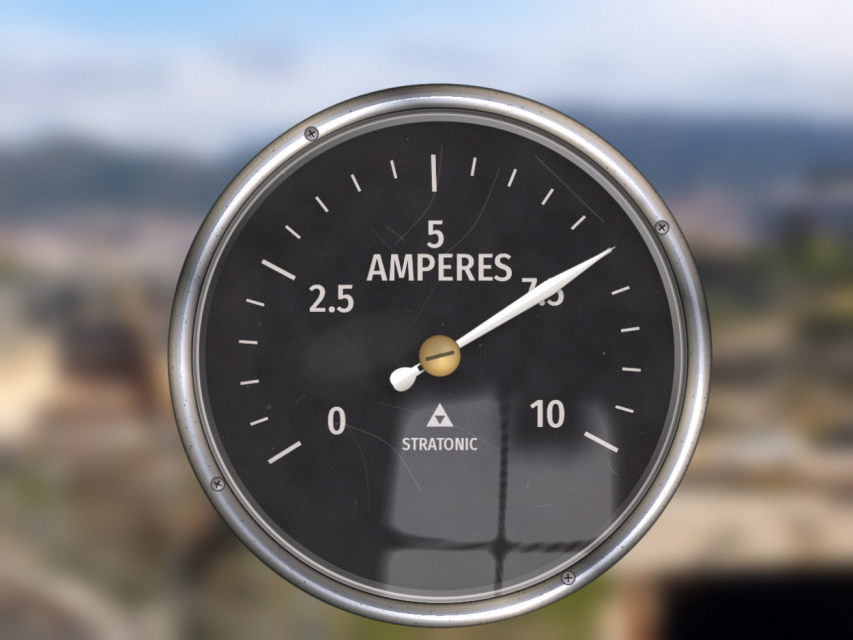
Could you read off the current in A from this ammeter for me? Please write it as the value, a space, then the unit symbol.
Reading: 7.5 A
